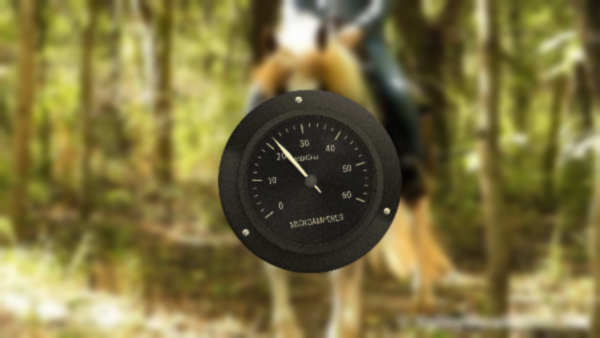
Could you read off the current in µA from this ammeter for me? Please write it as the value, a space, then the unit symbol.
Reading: 22 µA
